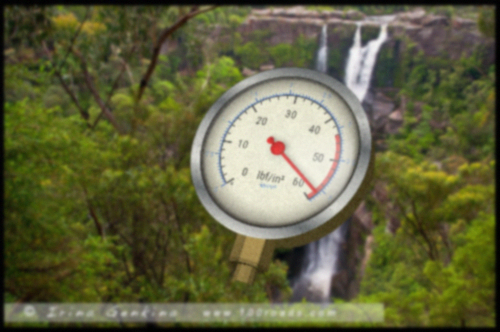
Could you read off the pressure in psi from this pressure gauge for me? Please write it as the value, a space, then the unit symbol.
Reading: 58 psi
